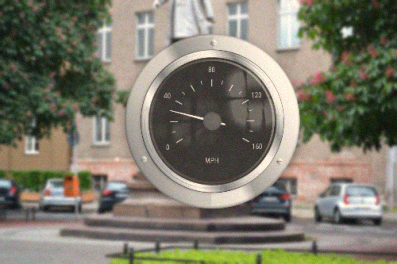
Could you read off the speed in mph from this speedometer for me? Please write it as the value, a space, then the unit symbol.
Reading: 30 mph
